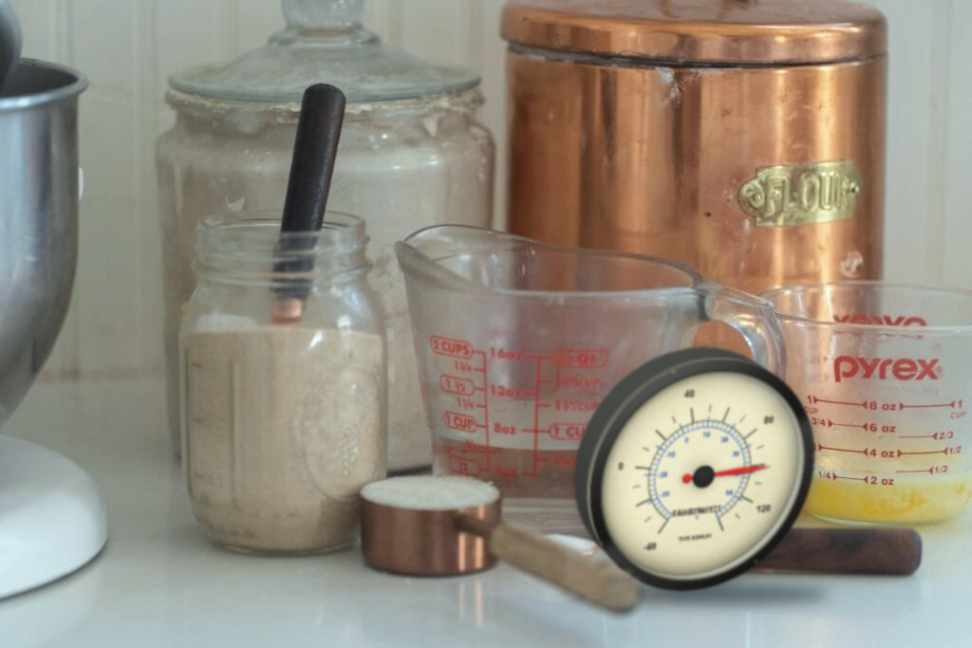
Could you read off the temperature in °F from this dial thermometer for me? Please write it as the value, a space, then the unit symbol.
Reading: 100 °F
